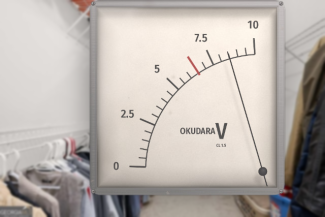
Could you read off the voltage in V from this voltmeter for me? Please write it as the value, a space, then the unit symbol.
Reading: 8.5 V
